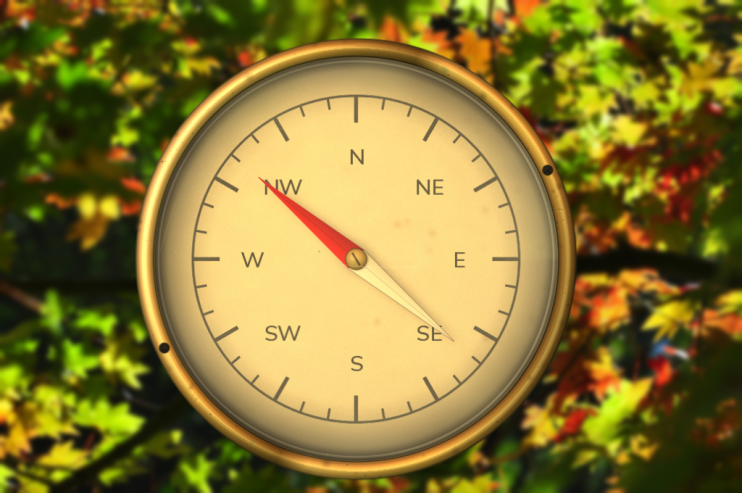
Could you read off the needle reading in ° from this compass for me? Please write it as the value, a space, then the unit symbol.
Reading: 310 °
